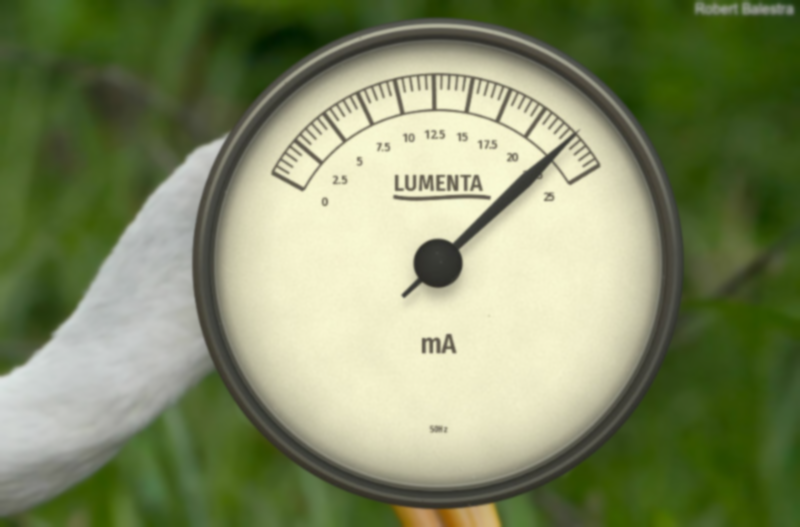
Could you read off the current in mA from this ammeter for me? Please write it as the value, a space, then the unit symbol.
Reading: 22.5 mA
